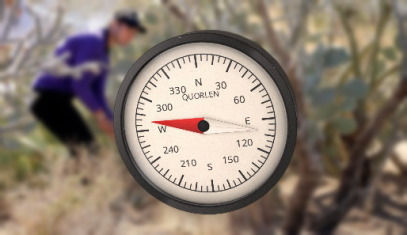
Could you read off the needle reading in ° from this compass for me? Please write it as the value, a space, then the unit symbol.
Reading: 280 °
